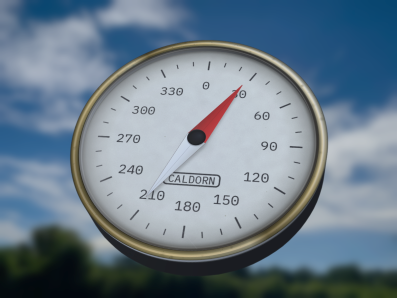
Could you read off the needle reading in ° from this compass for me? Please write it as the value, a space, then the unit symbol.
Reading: 30 °
